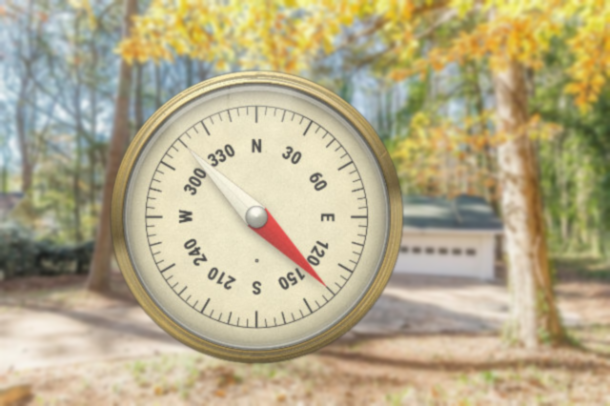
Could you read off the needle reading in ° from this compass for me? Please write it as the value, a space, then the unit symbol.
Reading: 135 °
